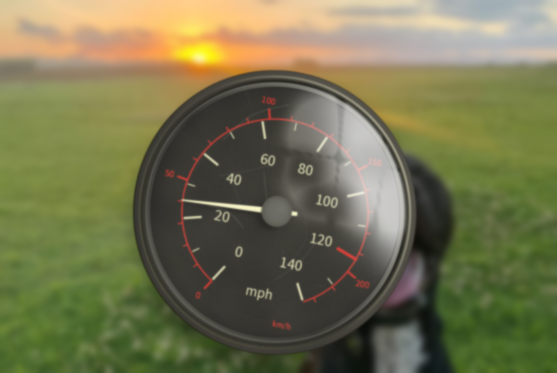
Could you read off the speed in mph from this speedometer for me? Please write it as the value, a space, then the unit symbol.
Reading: 25 mph
